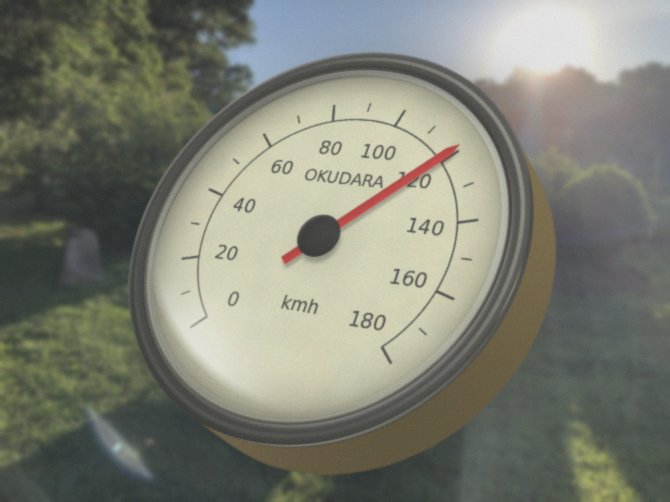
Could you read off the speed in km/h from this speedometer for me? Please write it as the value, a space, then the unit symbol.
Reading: 120 km/h
